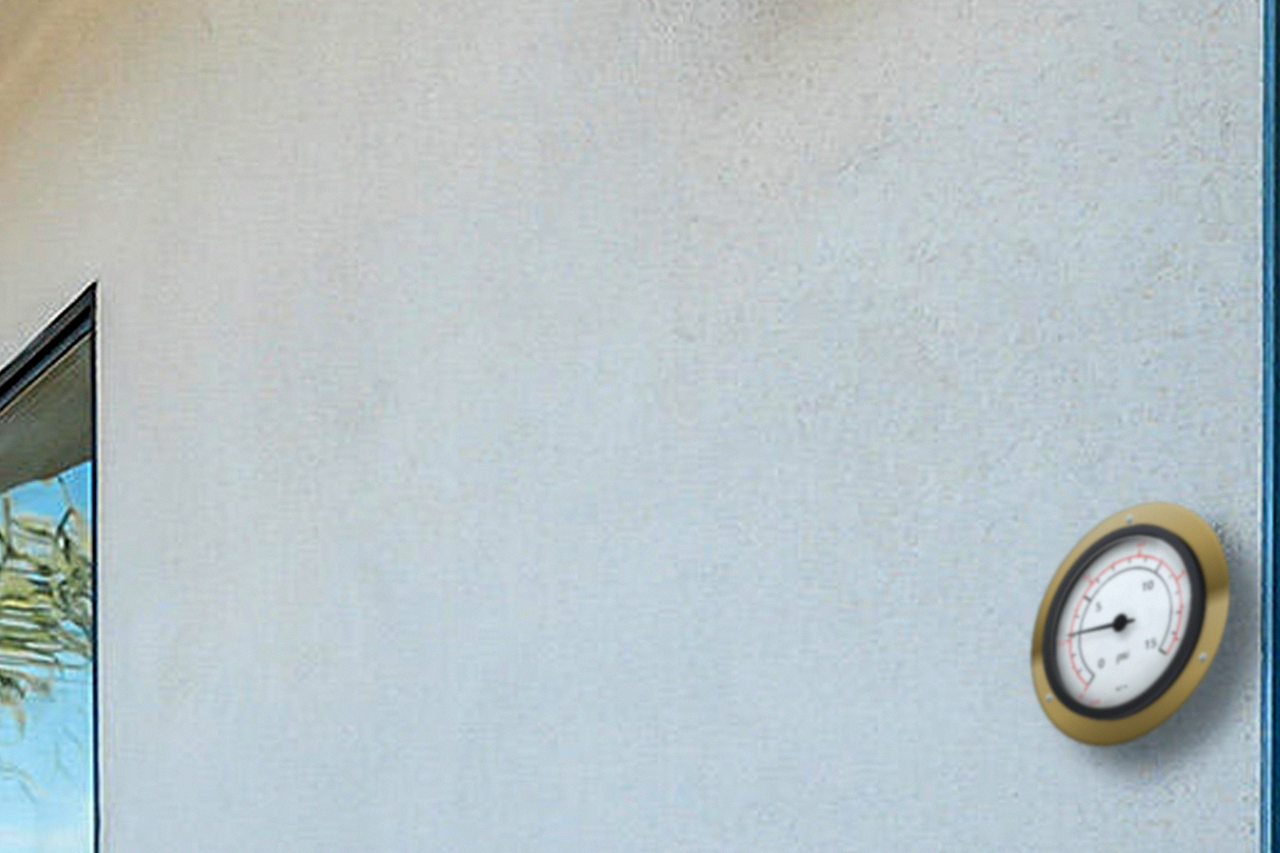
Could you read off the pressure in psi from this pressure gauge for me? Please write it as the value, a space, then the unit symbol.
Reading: 3 psi
